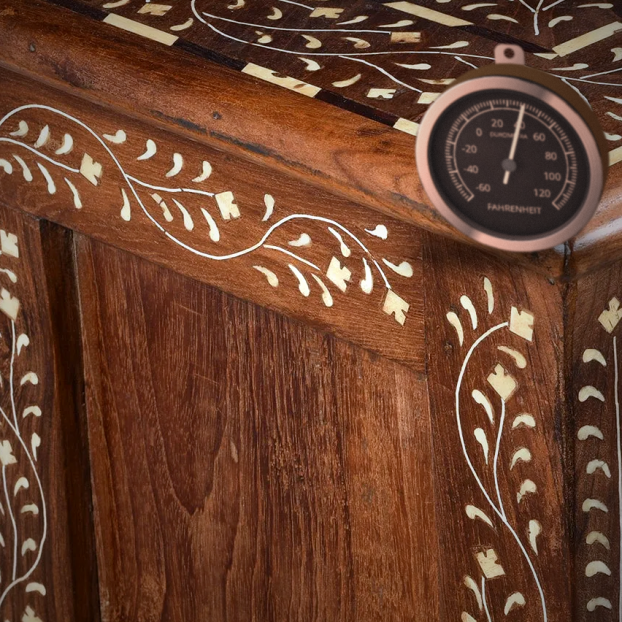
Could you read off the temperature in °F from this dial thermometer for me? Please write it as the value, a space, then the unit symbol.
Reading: 40 °F
